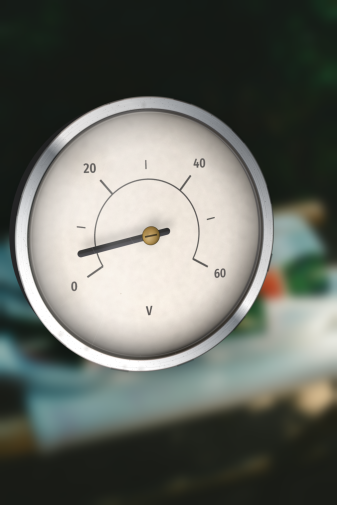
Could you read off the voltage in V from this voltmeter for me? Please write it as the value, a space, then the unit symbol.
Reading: 5 V
